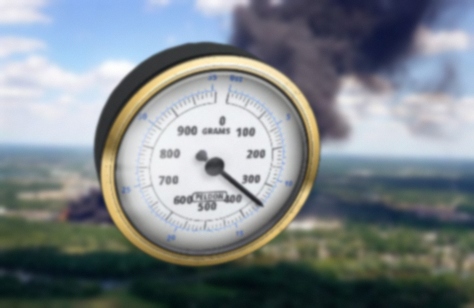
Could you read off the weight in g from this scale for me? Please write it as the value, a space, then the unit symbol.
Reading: 350 g
